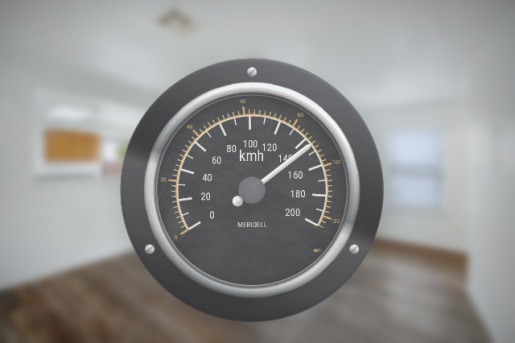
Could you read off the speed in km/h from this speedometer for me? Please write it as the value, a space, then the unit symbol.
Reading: 145 km/h
